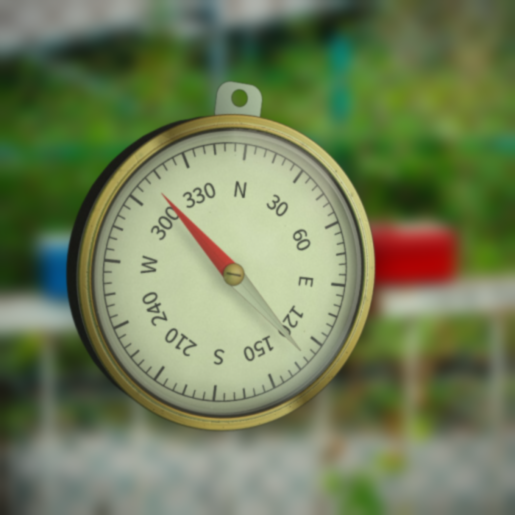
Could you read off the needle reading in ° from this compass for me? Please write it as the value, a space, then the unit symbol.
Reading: 310 °
